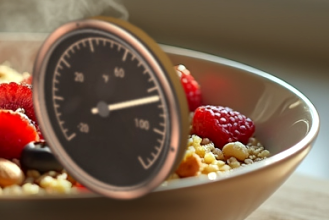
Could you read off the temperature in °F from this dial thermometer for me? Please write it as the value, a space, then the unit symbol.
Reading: 84 °F
